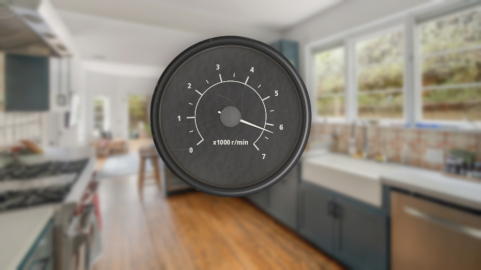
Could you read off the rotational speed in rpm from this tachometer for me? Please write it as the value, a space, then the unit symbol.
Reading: 6250 rpm
